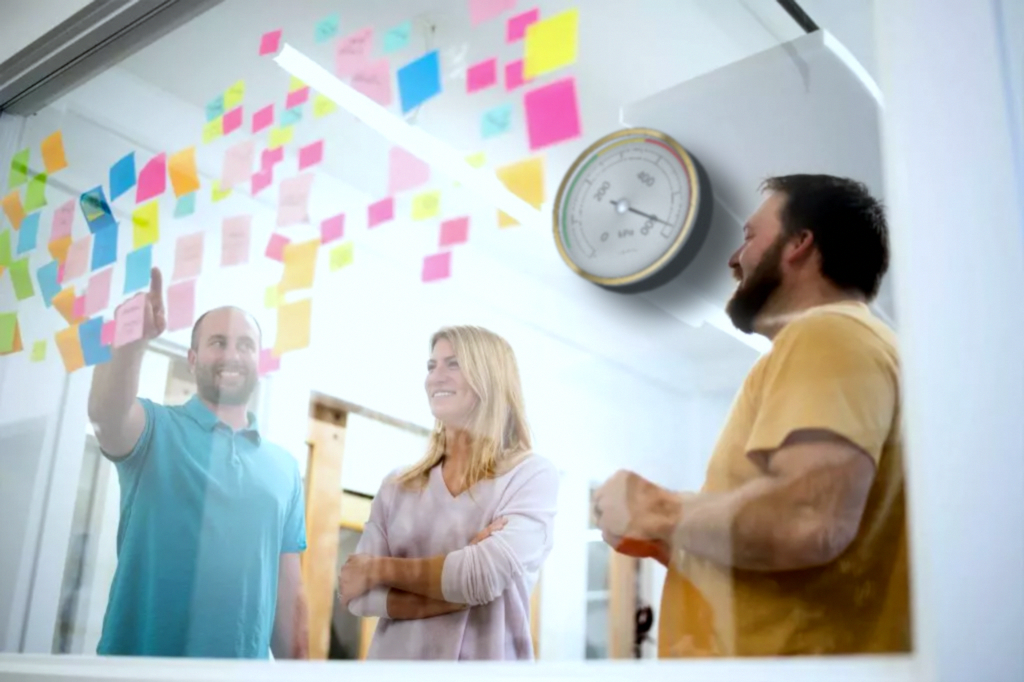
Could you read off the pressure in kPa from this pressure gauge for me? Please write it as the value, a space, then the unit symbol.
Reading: 575 kPa
